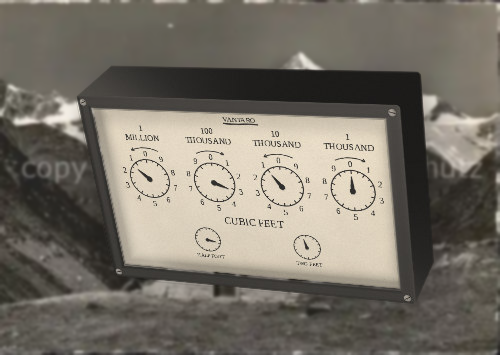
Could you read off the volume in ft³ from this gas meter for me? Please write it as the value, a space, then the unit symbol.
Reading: 131000 ft³
